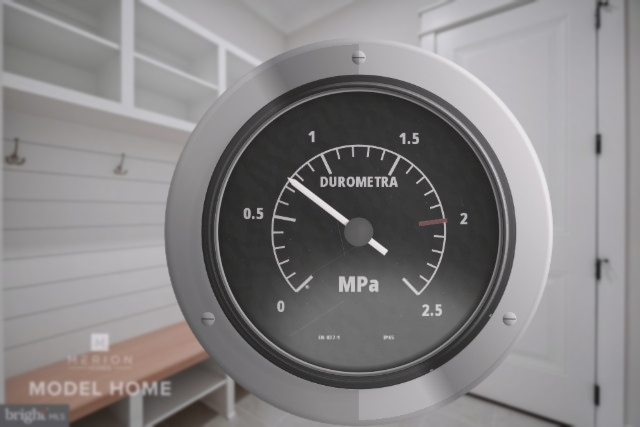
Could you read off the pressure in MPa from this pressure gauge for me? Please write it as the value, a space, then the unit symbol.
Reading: 0.75 MPa
